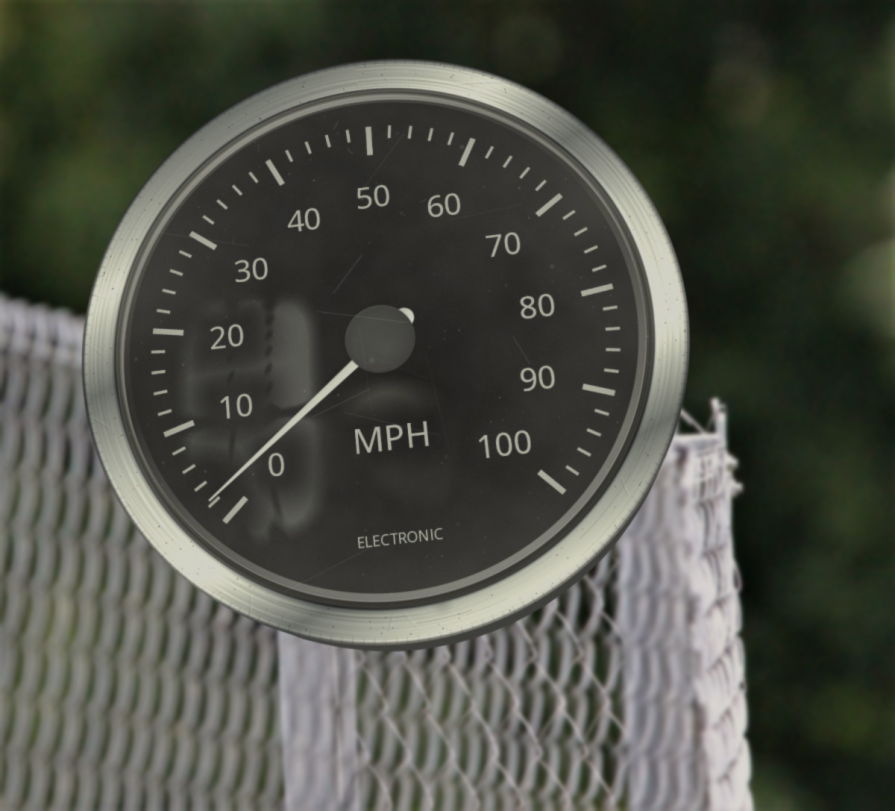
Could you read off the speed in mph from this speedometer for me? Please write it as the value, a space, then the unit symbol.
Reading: 2 mph
